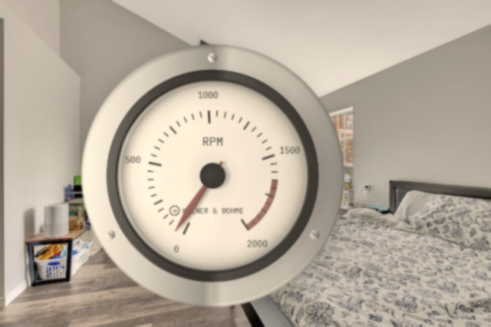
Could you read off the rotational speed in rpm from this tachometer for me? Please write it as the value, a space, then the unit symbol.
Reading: 50 rpm
